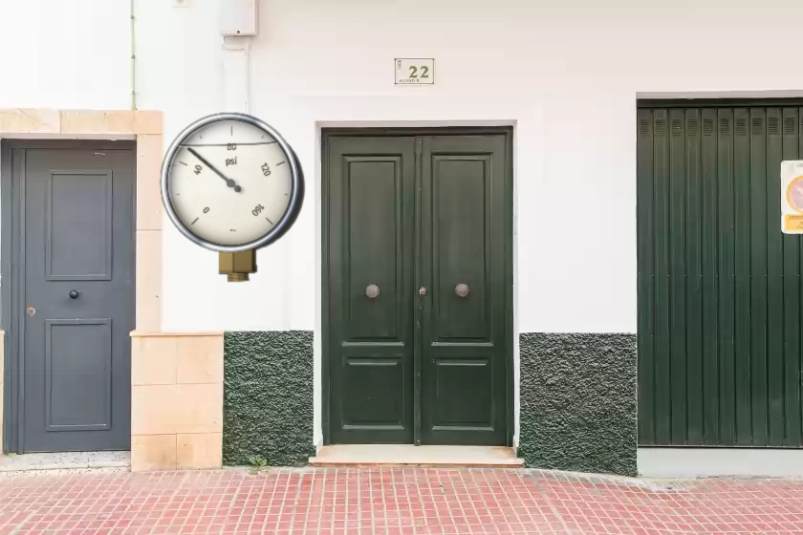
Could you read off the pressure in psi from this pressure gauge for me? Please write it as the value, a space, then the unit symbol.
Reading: 50 psi
